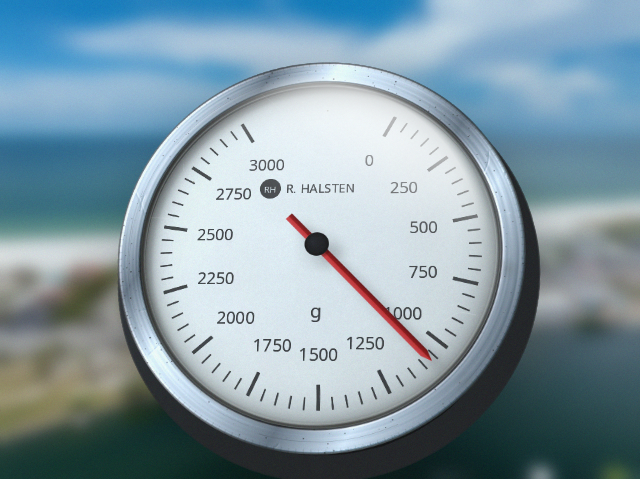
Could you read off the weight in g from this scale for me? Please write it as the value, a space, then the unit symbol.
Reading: 1075 g
